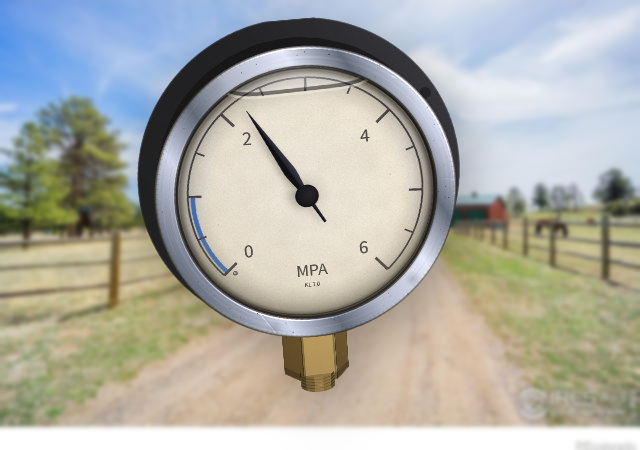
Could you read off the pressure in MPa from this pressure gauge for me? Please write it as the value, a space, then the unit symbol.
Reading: 2.25 MPa
